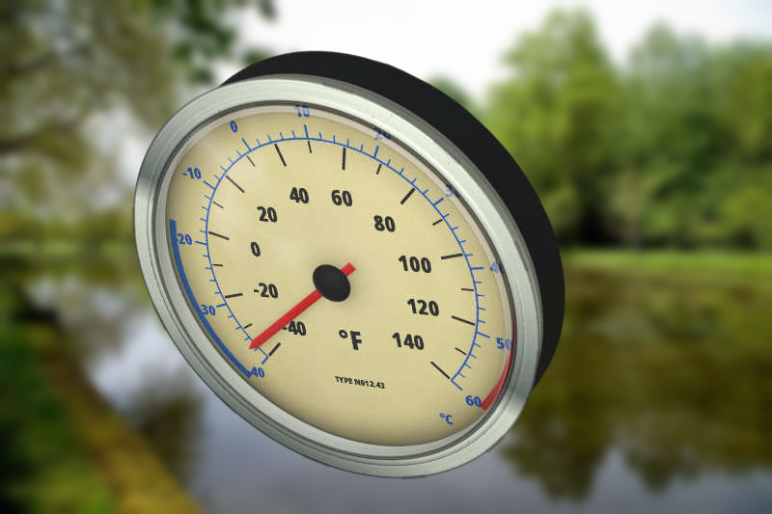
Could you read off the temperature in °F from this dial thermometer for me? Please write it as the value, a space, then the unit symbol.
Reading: -35 °F
